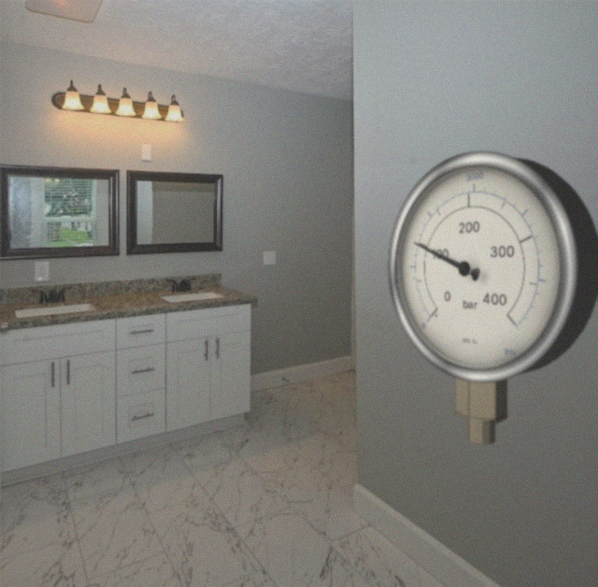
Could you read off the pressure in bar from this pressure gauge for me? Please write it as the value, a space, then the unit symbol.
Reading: 100 bar
